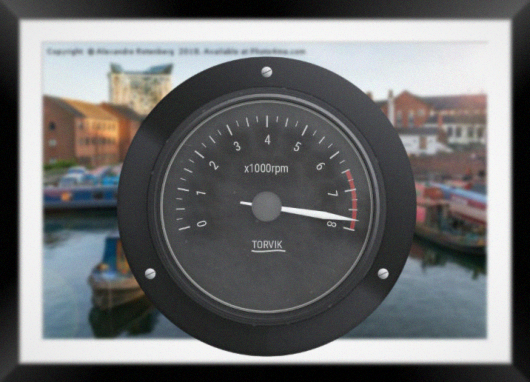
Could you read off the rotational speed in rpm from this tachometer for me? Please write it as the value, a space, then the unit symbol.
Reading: 7750 rpm
